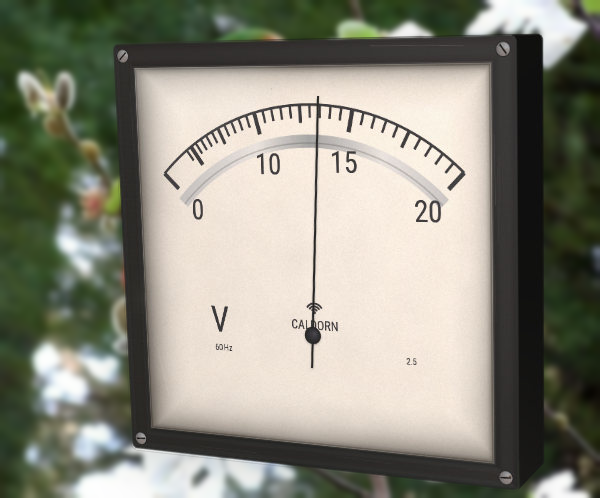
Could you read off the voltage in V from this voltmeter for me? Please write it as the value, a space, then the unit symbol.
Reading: 13.5 V
